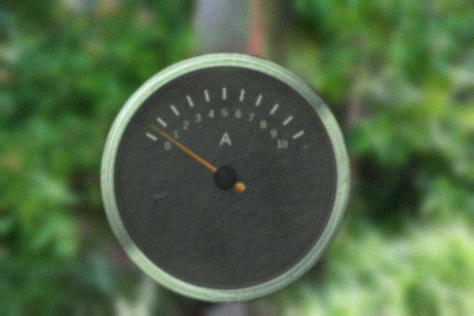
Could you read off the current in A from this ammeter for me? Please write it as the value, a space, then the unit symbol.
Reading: 0.5 A
